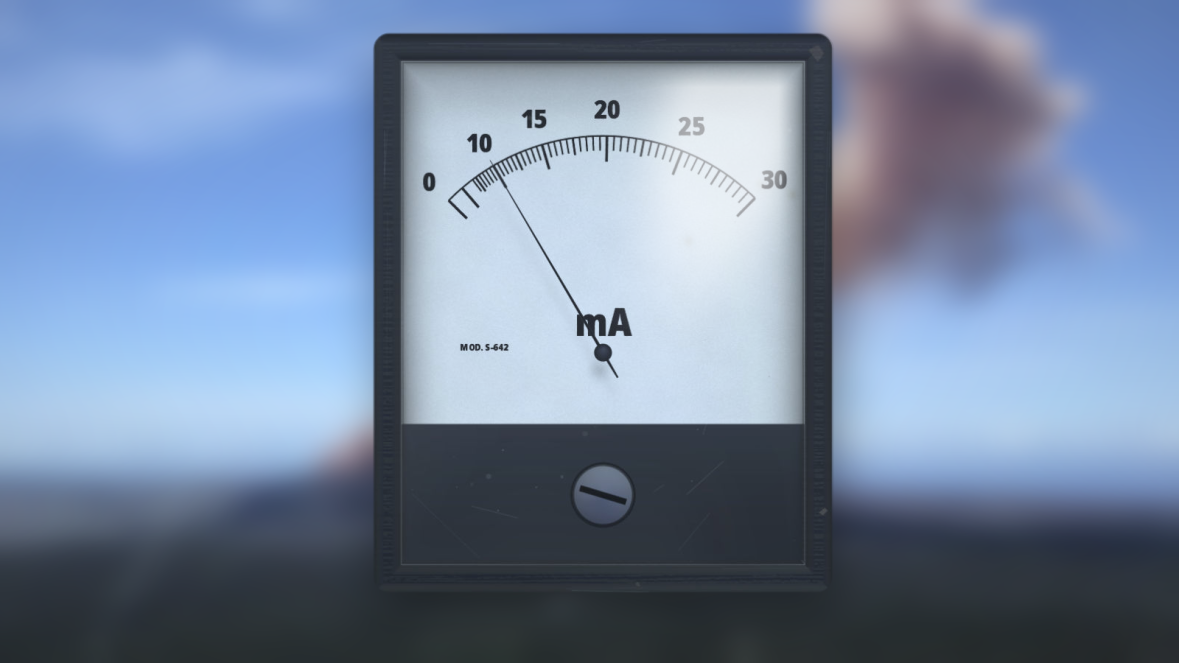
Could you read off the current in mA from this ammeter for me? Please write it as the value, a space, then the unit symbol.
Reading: 10 mA
